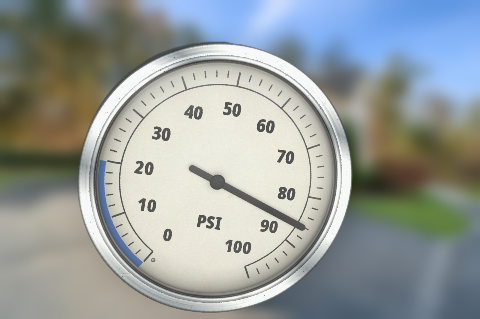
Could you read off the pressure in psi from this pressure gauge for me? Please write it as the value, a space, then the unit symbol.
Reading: 86 psi
